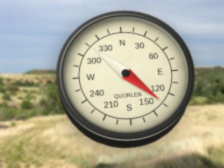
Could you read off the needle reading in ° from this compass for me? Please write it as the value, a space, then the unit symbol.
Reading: 135 °
